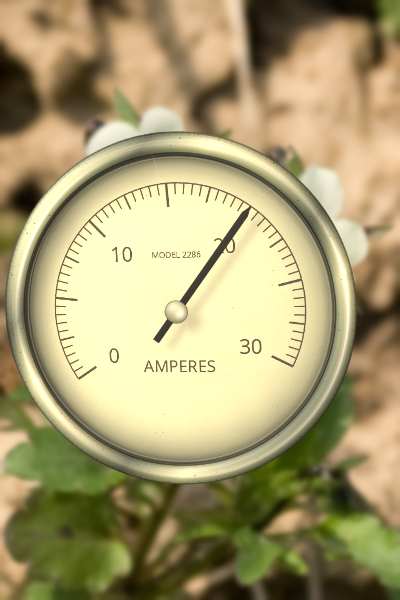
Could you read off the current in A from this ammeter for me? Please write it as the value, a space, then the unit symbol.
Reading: 20 A
